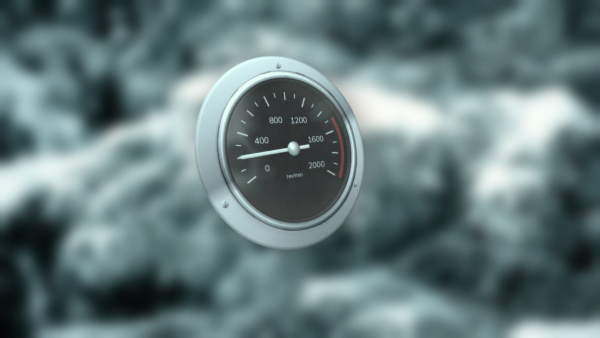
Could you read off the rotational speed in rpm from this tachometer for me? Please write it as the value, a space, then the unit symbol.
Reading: 200 rpm
